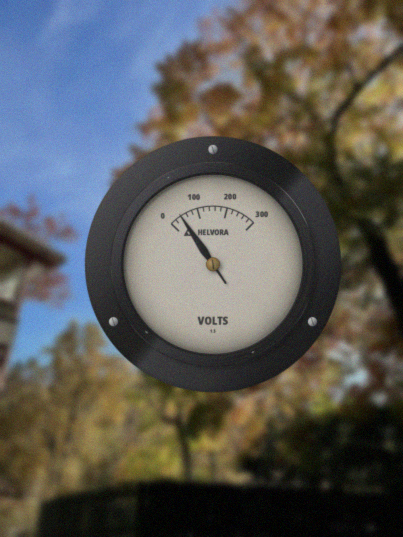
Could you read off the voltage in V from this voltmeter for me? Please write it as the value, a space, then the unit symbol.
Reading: 40 V
